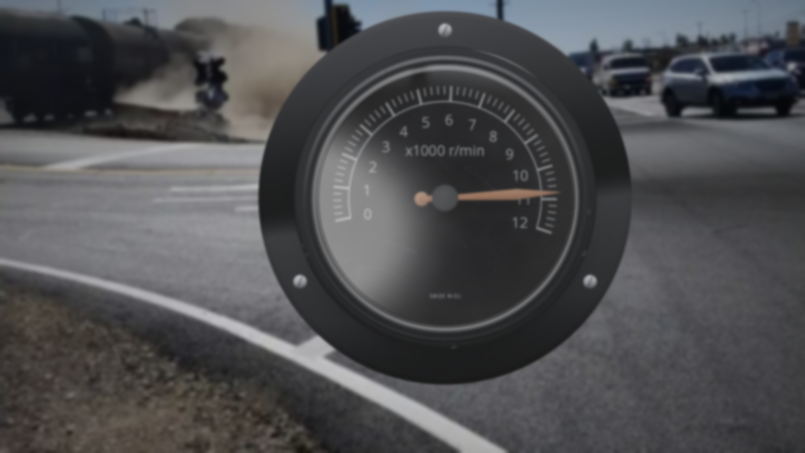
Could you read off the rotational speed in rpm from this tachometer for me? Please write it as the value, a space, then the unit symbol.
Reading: 10800 rpm
